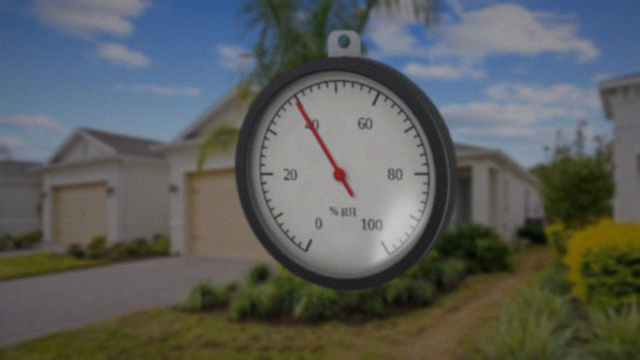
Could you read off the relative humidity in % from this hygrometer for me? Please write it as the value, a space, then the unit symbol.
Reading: 40 %
